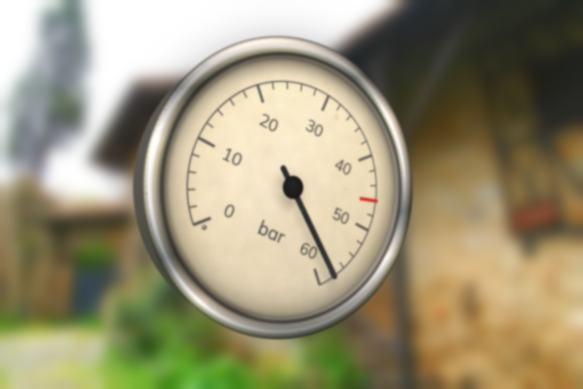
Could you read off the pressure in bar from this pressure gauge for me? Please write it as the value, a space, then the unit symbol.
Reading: 58 bar
